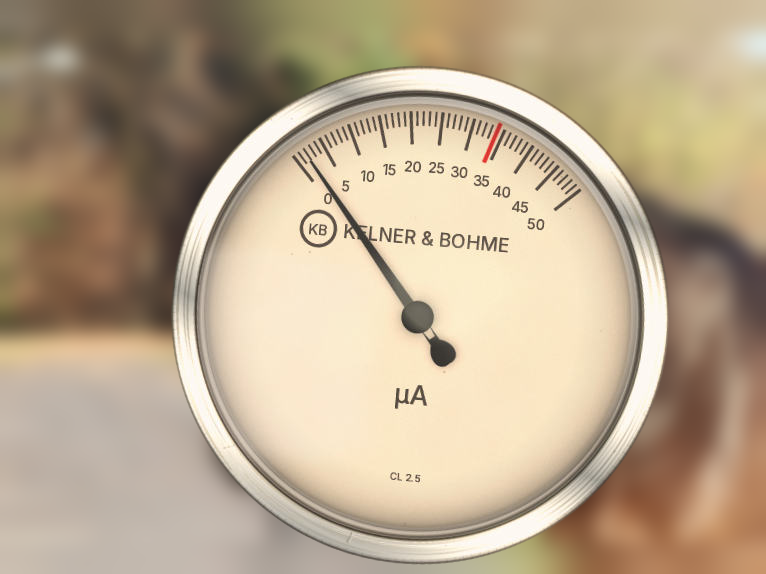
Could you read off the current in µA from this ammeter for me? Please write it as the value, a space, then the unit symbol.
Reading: 2 µA
